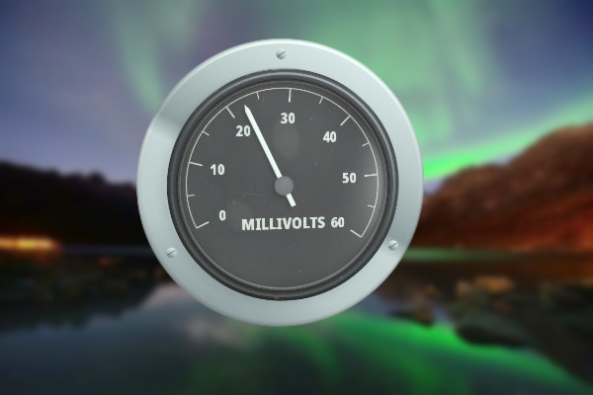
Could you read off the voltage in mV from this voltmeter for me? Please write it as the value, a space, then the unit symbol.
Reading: 22.5 mV
